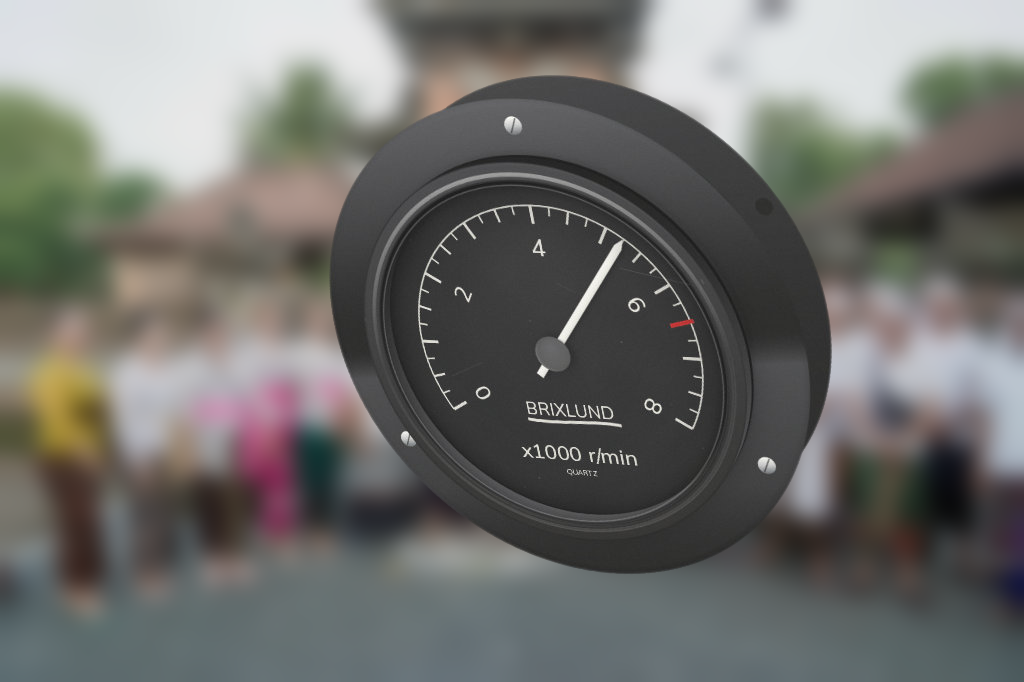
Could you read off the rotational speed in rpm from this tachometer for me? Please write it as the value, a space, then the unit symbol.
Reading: 5250 rpm
